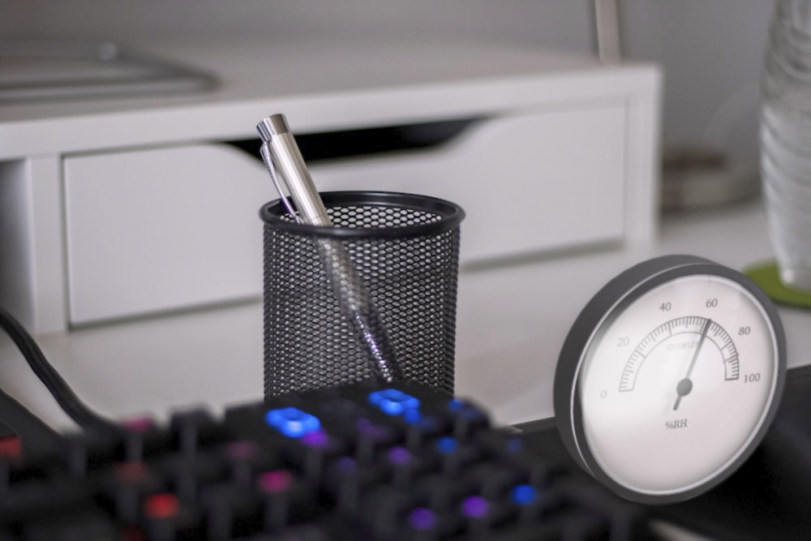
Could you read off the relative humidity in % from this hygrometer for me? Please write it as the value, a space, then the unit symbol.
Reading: 60 %
